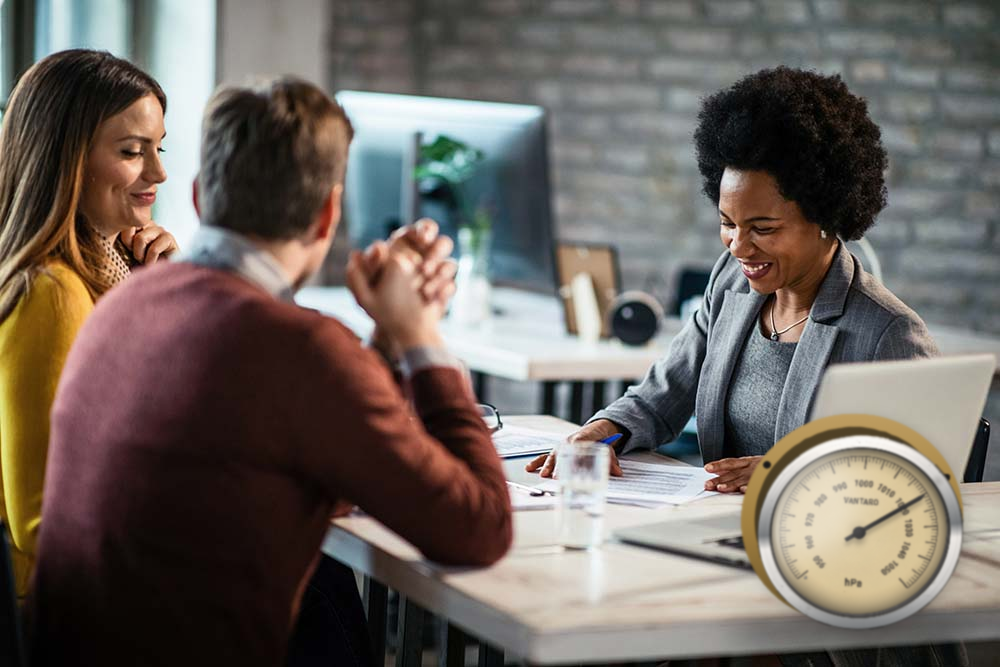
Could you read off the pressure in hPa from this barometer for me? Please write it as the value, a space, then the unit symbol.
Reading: 1020 hPa
